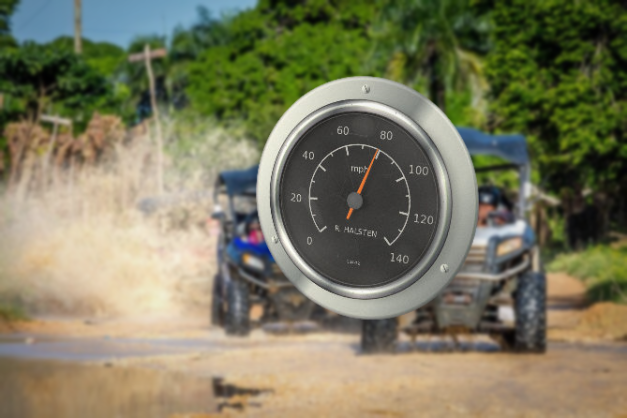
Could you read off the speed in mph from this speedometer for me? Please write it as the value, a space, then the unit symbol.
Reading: 80 mph
